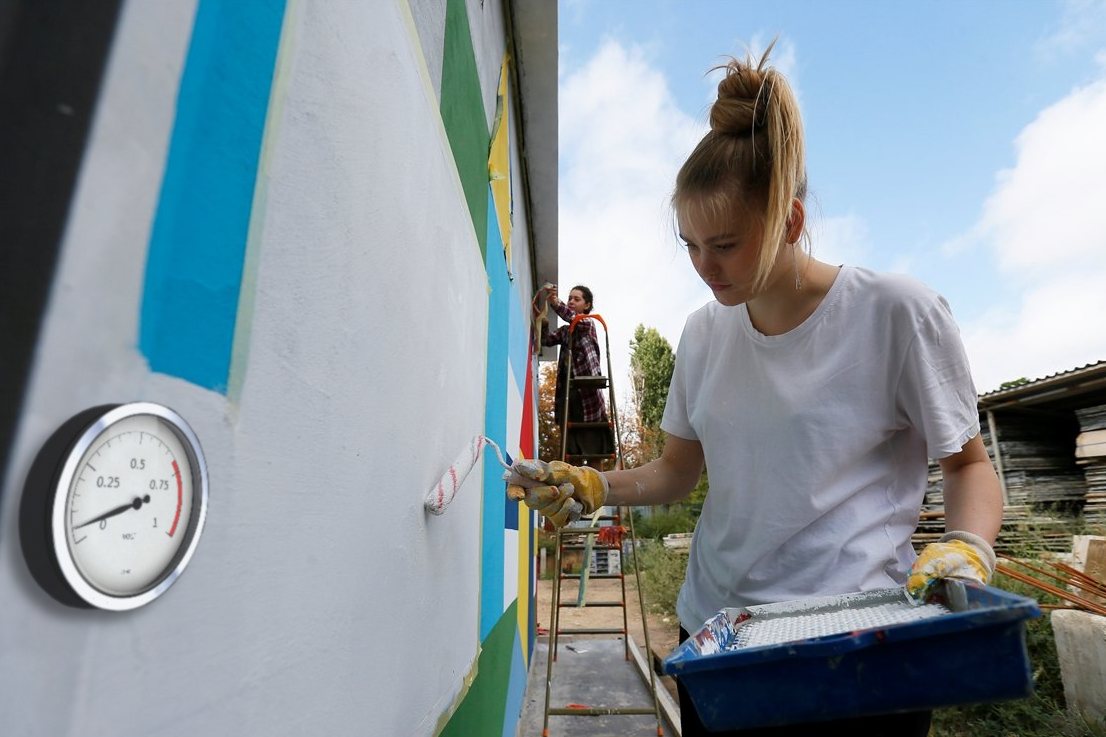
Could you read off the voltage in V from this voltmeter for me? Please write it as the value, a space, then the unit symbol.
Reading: 0.05 V
